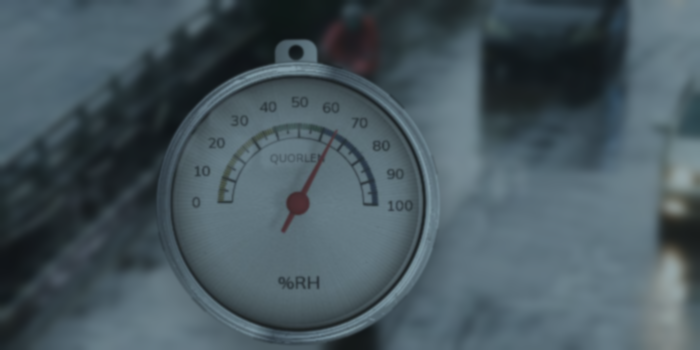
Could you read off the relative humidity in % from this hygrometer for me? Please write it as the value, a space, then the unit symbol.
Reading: 65 %
